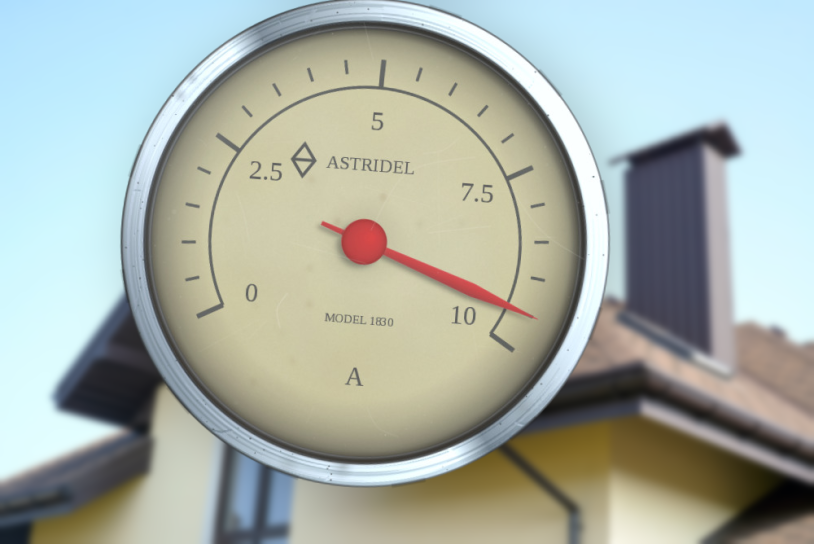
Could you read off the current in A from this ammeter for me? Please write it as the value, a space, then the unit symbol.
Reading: 9.5 A
